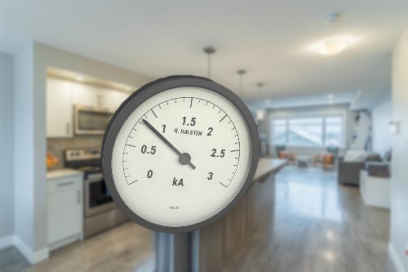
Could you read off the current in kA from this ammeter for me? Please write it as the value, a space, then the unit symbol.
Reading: 0.85 kA
